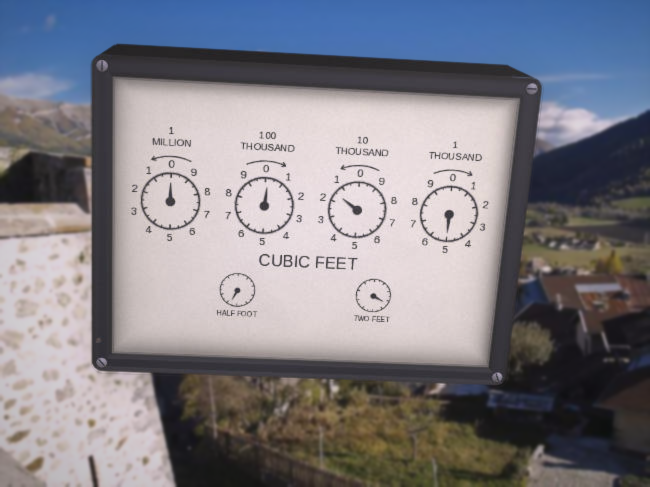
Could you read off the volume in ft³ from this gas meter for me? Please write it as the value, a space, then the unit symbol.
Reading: 1500 ft³
